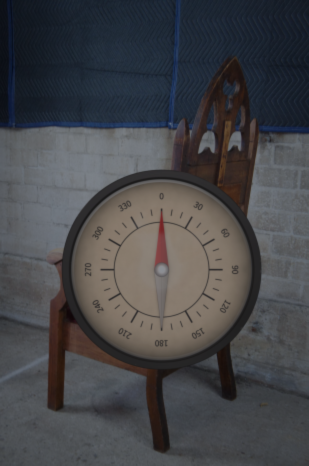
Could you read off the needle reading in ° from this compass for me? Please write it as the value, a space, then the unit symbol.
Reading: 0 °
